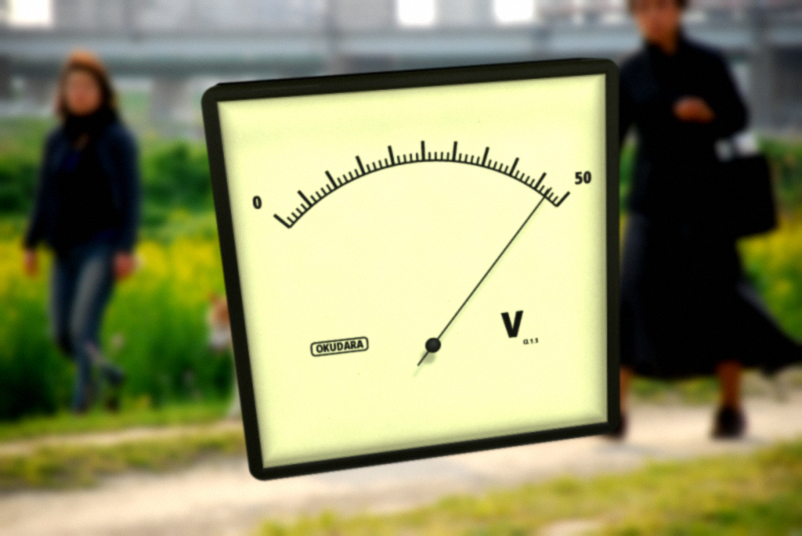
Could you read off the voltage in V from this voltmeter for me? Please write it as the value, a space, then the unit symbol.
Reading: 47 V
